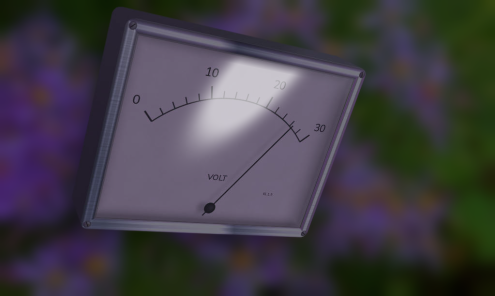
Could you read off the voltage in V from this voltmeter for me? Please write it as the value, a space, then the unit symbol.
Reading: 26 V
